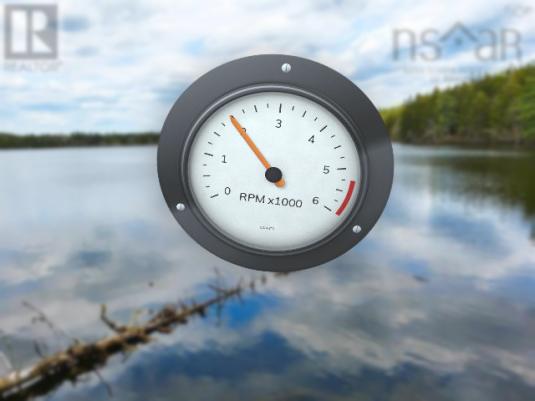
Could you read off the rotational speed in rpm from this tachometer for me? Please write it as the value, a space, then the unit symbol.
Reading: 2000 rpm
